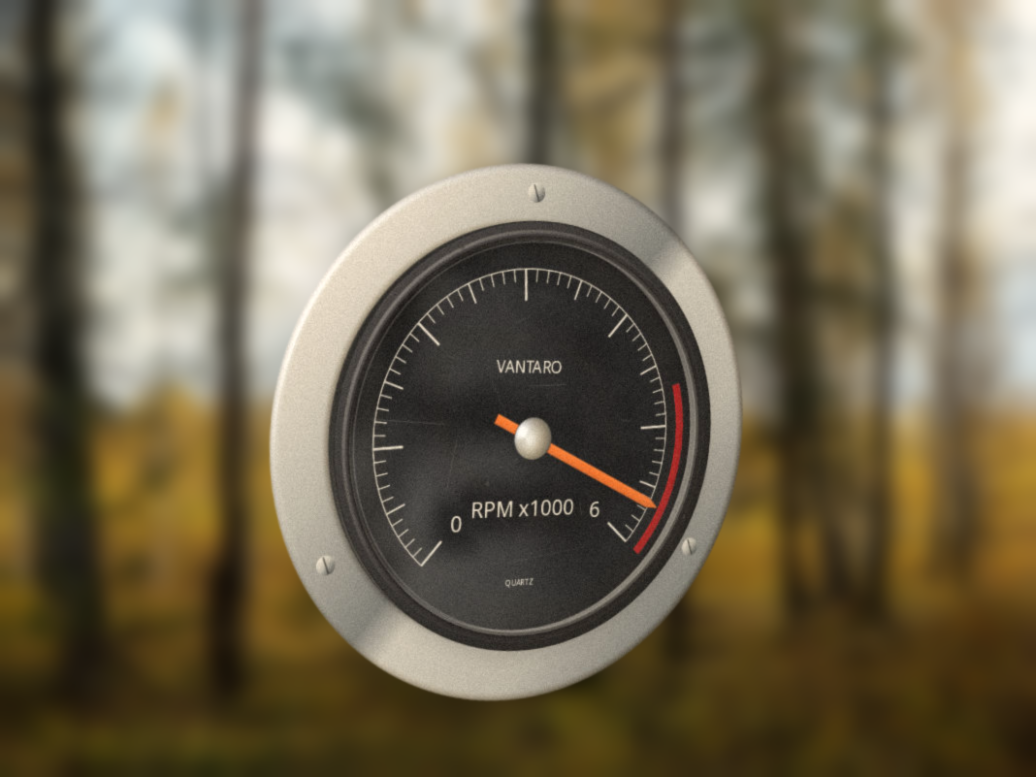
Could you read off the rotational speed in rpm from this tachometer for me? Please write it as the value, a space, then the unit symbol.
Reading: 5650 rpm
